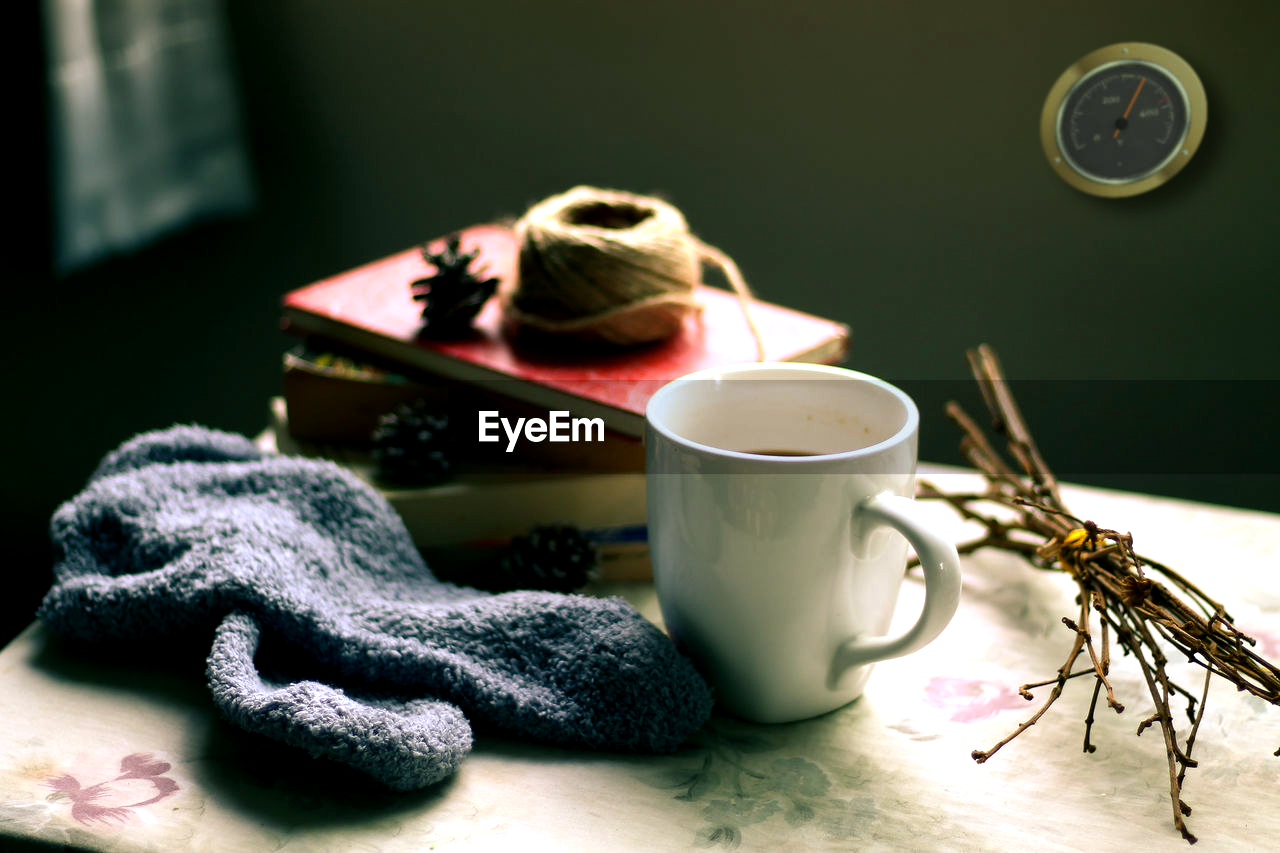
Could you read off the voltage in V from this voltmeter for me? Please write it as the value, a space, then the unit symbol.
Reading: 300 V
